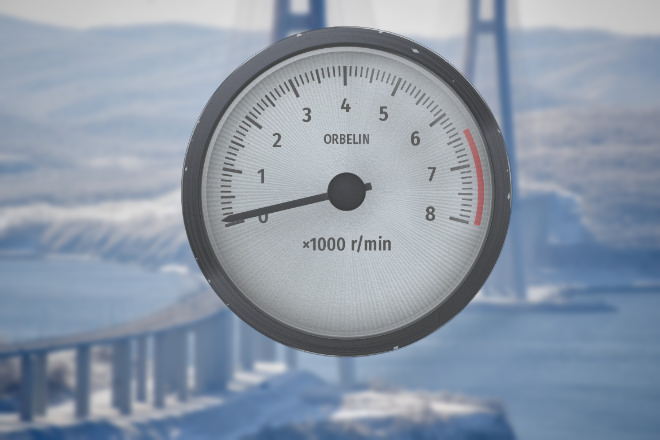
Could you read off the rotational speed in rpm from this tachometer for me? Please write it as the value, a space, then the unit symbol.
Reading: 100 rpm
